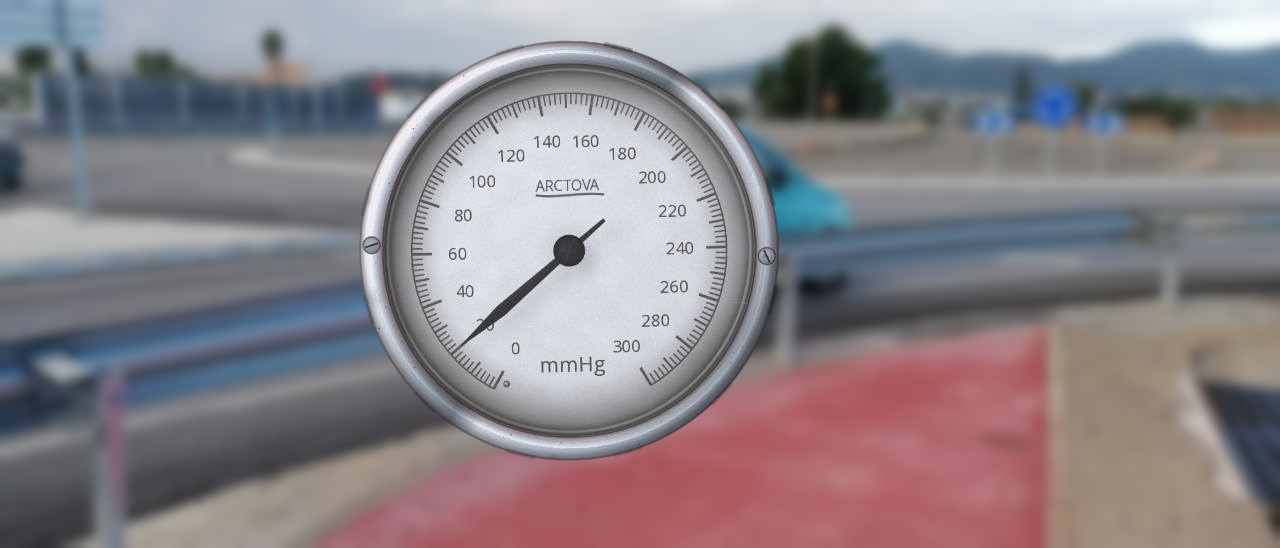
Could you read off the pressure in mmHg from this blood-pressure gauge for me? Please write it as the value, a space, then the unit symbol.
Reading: 20 mmHg
